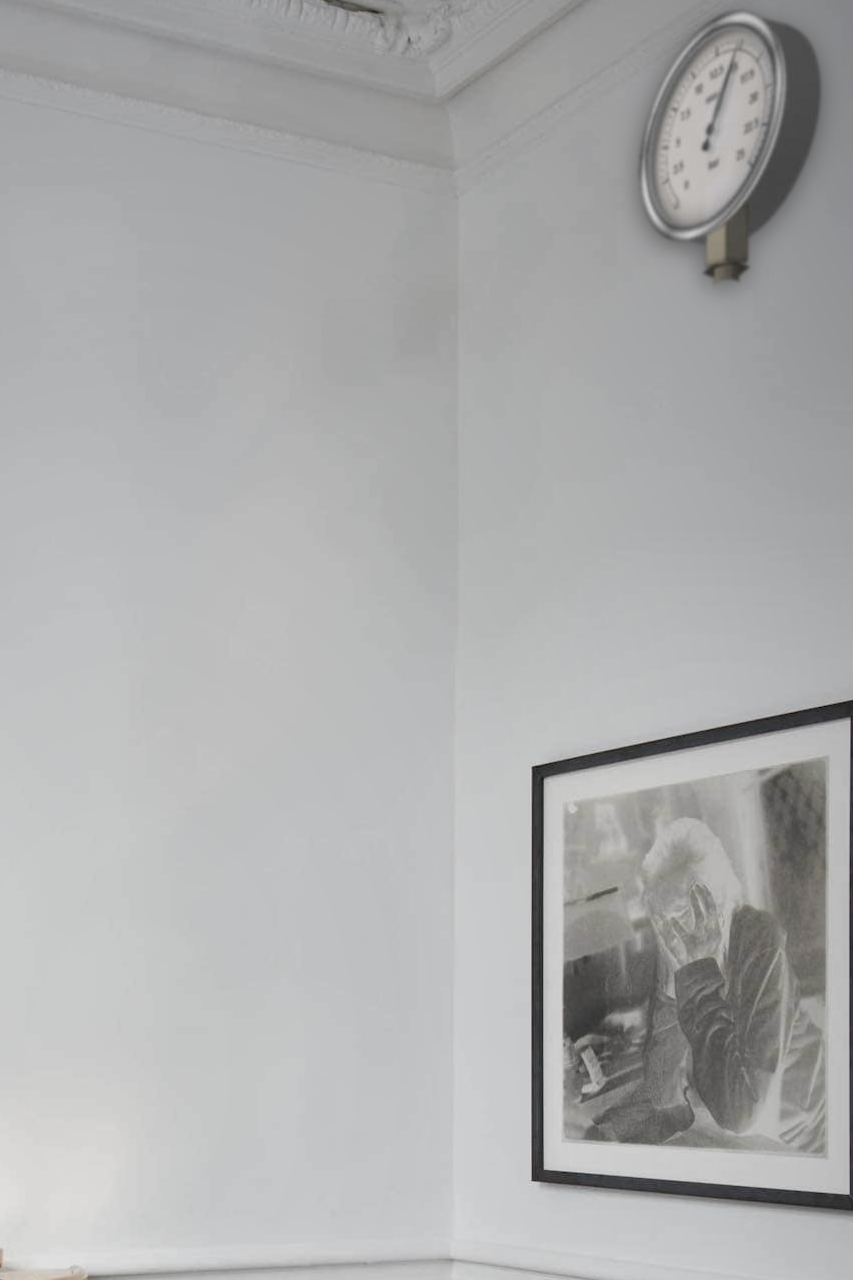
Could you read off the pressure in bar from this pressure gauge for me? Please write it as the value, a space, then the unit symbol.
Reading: 15 bar
